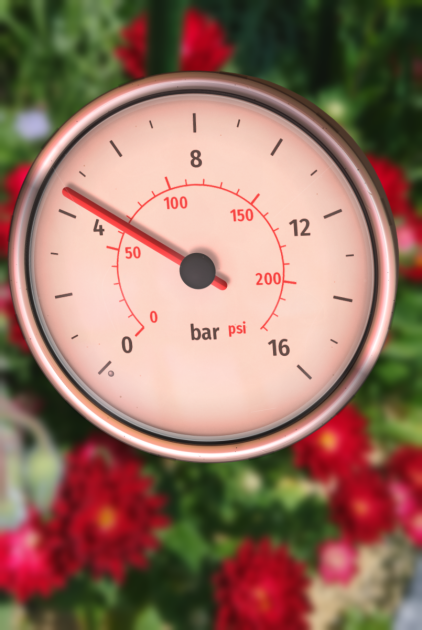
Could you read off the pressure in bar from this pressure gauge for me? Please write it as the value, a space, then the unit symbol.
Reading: 4.5 bar
